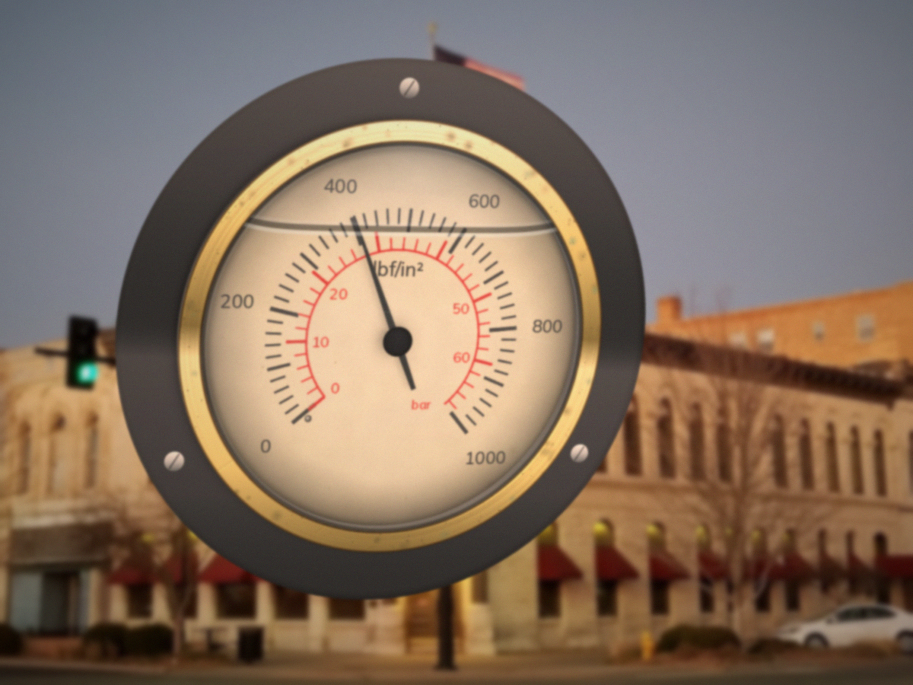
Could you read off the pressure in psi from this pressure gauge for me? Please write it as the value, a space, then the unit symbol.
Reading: 400 psi
